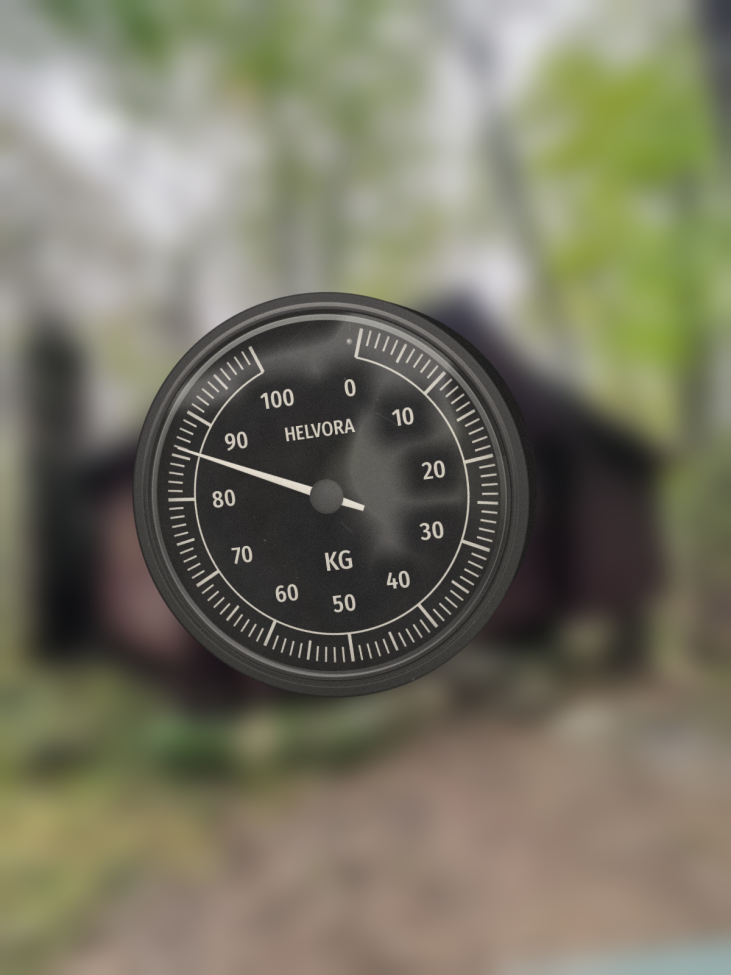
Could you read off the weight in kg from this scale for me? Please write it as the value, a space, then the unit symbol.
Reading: 86 kg
